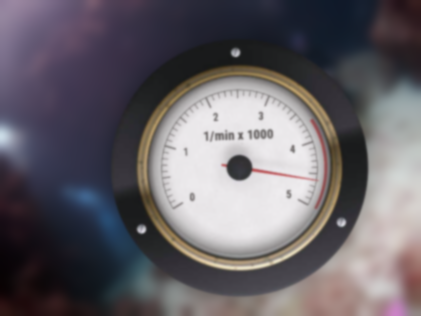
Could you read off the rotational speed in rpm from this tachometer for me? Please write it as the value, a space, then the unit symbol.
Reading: 4600 rpm
